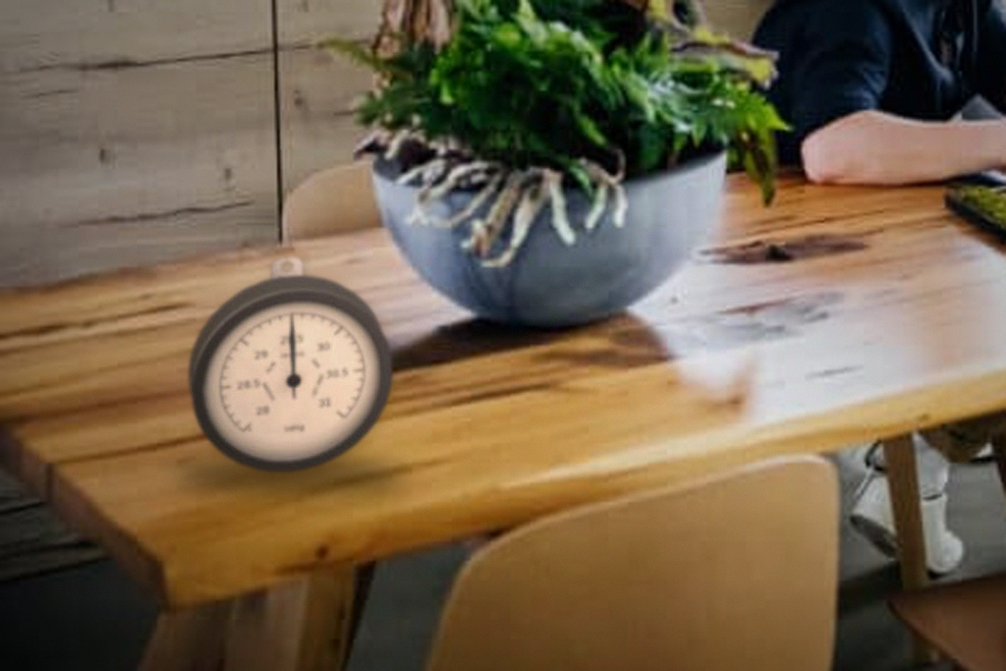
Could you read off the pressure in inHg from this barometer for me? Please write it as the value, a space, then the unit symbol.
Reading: 29.5 inHg
